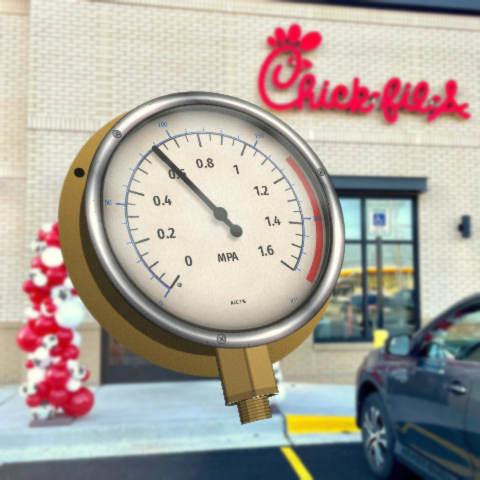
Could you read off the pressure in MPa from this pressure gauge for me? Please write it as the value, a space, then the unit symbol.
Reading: 0.6 MPa
